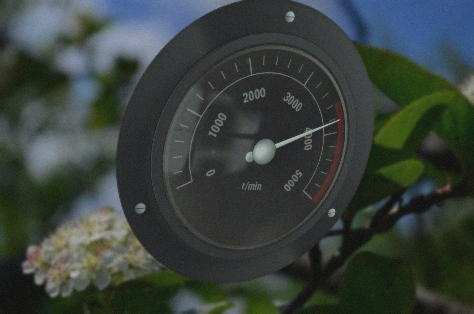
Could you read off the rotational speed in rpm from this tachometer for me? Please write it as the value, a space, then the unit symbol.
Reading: 3800 rpm
